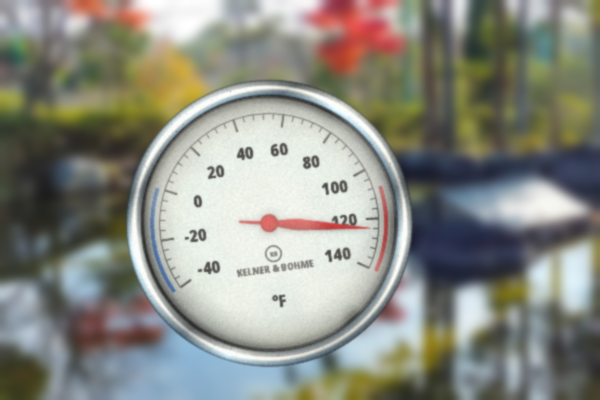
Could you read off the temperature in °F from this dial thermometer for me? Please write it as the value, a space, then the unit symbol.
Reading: 124 °F
